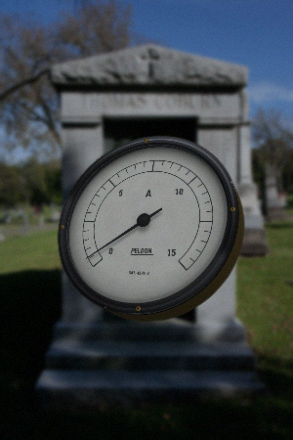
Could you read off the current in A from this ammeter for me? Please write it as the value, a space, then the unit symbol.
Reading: 0.5 A
